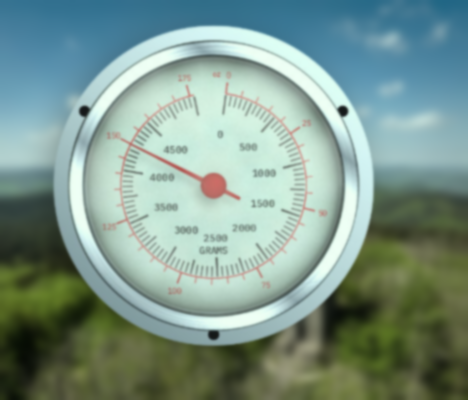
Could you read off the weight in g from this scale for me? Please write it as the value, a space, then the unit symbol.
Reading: 4250 g
